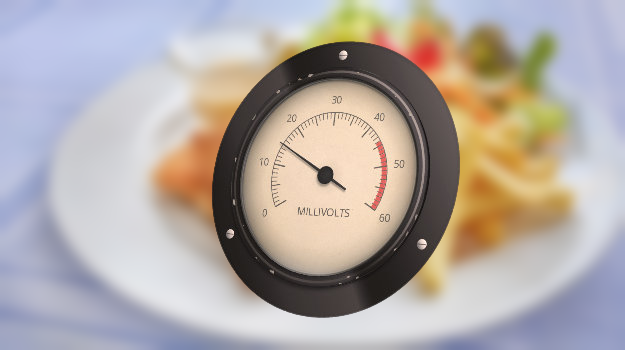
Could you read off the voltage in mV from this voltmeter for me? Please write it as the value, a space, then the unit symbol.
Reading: 15 mV
